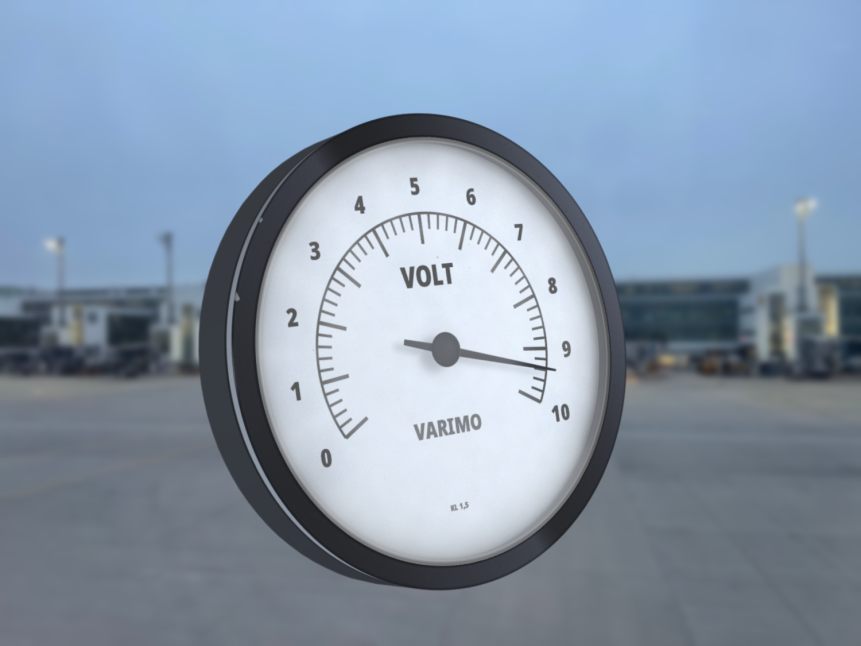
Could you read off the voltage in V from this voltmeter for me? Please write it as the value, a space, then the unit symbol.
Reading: 9.4 V
